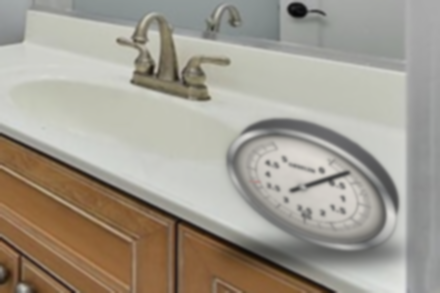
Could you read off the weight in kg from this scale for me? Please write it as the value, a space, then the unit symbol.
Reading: 0.25 kg
